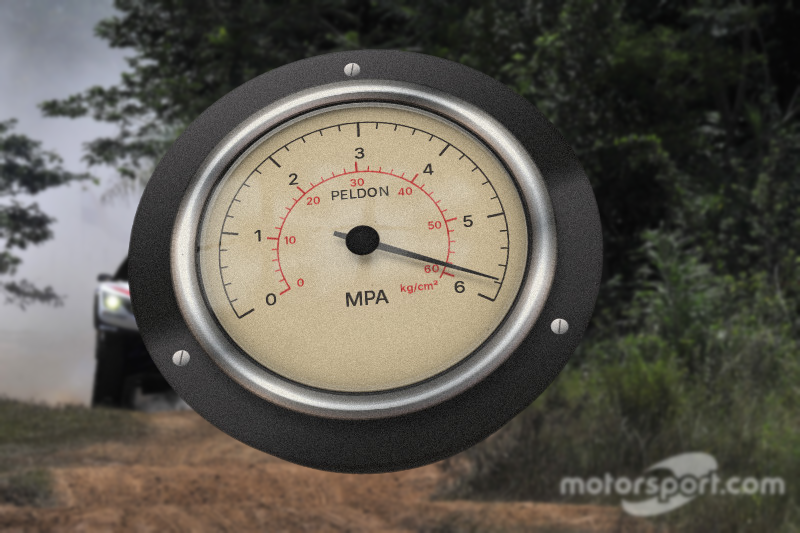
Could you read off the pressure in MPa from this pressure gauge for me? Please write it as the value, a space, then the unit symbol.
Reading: 5.8 MPa
